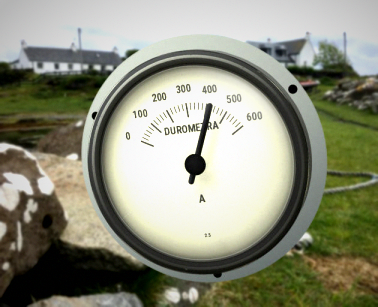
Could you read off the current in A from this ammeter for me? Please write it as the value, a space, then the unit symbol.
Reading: 420 A
